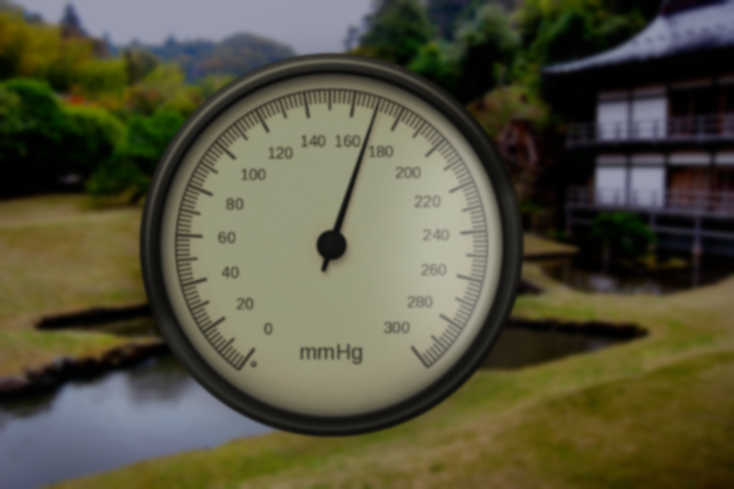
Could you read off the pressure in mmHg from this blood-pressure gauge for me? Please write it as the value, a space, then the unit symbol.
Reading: 170 mmHg
